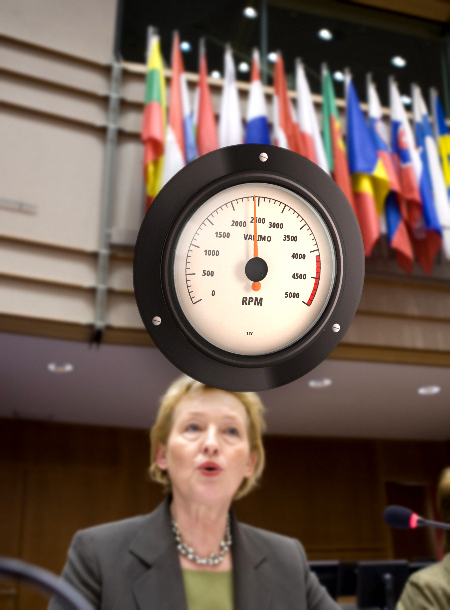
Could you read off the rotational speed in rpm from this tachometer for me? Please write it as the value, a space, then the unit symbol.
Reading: 2400 rpm
